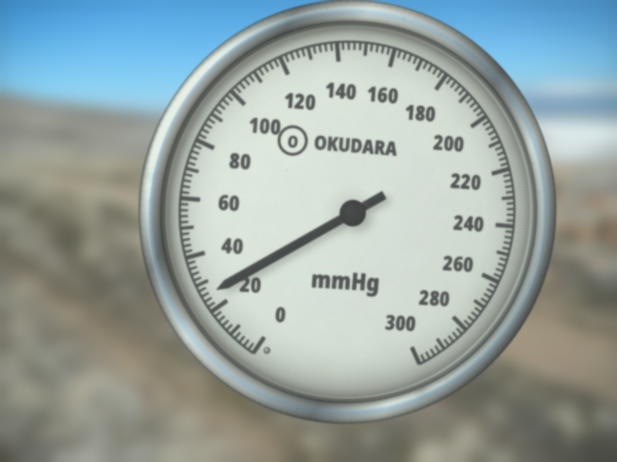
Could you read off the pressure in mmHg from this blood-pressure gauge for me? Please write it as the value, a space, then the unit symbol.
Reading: 26 mmHg
